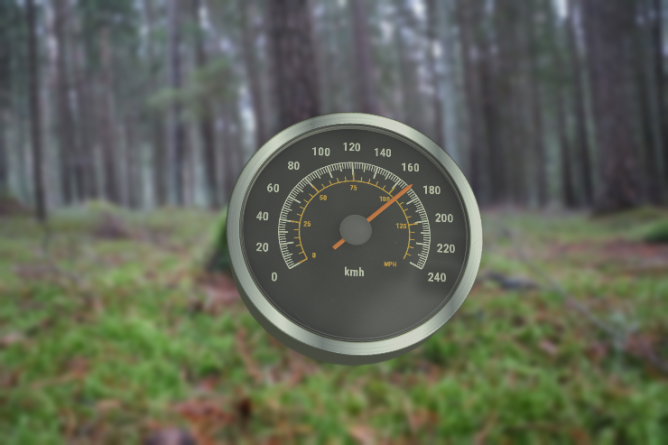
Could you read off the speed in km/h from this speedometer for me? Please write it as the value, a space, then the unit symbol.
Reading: 170 km/h
